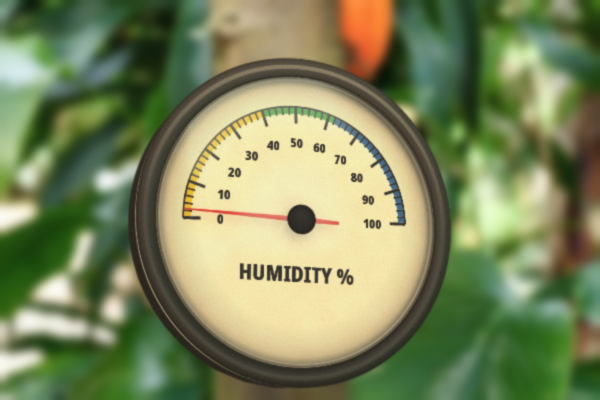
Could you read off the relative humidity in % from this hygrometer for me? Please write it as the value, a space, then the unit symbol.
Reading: 2 %
